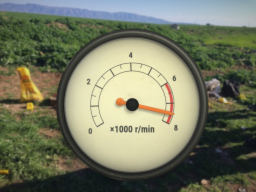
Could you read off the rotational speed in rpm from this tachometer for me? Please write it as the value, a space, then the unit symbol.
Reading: 7500 rpm
